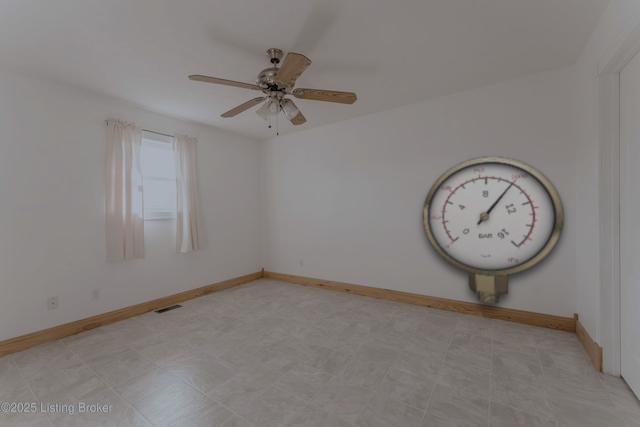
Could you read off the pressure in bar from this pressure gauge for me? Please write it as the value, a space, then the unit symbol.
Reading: 10 bar
